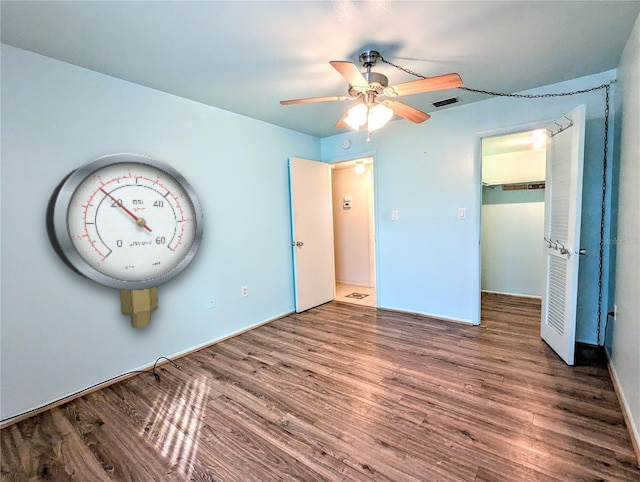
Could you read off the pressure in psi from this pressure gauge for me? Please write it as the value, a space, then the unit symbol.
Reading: 20 psi
